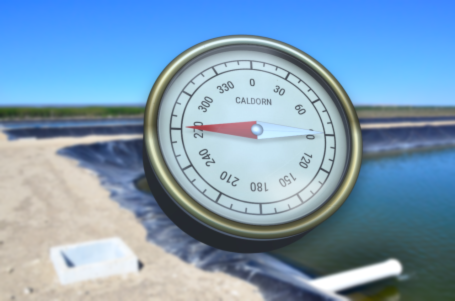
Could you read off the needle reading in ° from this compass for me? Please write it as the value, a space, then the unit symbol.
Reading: 270 °
